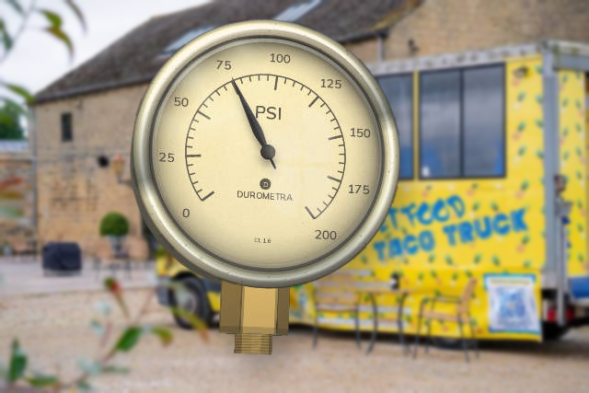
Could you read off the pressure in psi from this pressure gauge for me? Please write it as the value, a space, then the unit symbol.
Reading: 75 psi
